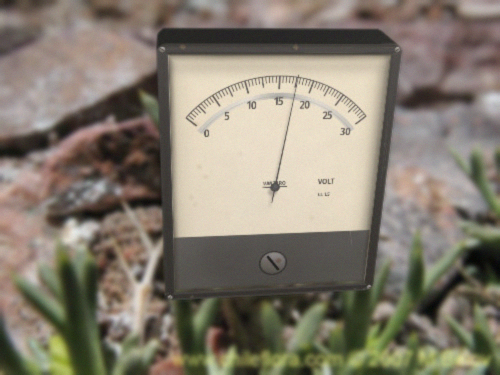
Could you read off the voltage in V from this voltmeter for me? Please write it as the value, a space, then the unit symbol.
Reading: 17.5 V
